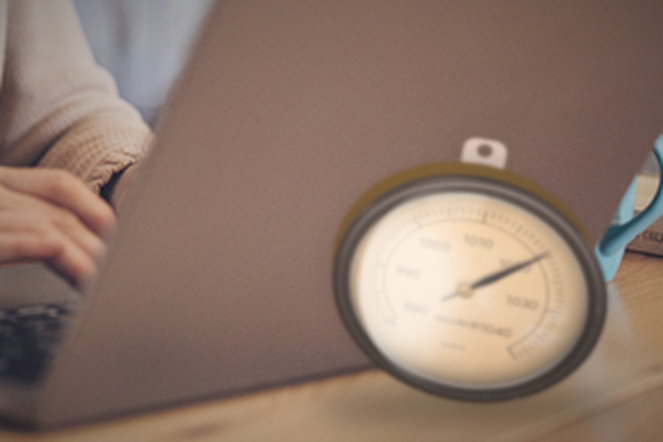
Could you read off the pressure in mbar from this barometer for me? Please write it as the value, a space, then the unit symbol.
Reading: 1020 mbar
